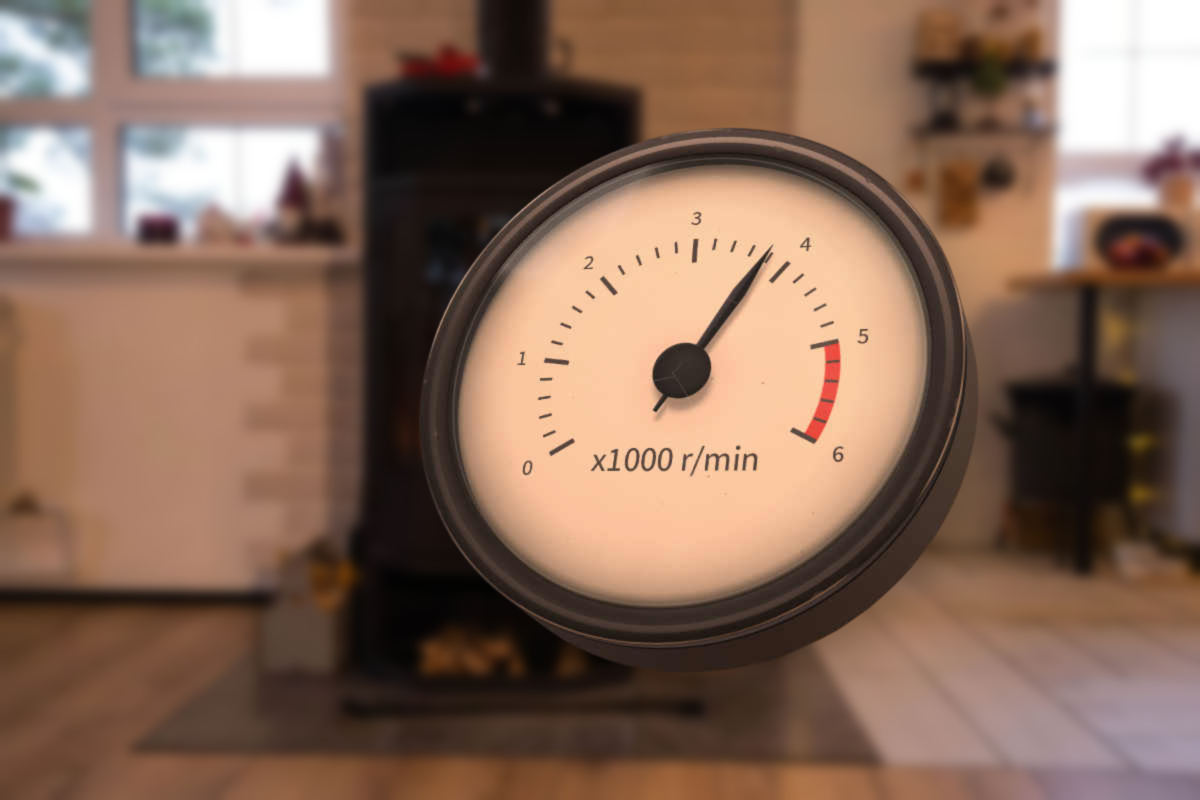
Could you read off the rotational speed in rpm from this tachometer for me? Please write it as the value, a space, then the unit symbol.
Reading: 3800 rpm
